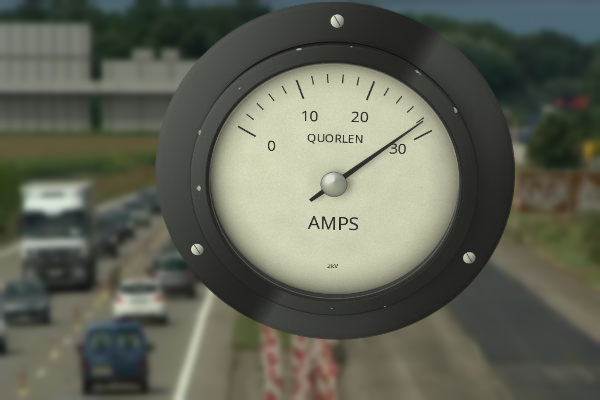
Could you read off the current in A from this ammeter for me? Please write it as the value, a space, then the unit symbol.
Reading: 28 A
